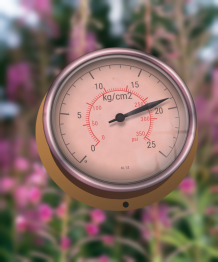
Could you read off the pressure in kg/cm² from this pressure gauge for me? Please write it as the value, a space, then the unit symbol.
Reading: 19 kg/cm²
